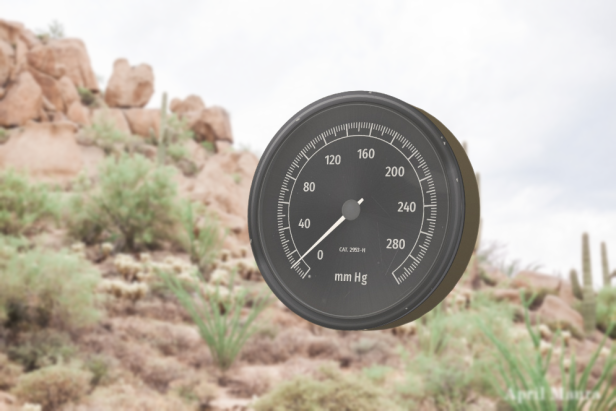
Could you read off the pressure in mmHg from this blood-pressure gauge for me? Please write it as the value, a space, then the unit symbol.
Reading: 10 mmHg
